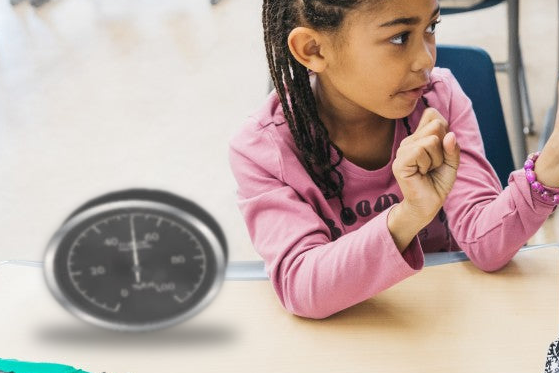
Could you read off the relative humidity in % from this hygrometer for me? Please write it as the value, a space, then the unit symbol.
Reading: 52 %
